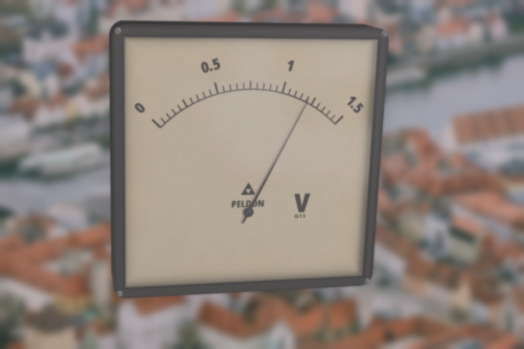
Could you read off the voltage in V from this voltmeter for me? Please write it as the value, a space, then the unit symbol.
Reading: 1.2 V
